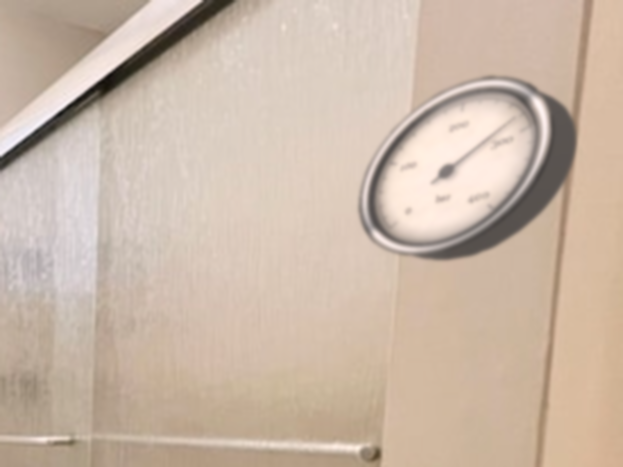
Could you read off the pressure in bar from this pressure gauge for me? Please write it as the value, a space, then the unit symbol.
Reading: 280 bar
